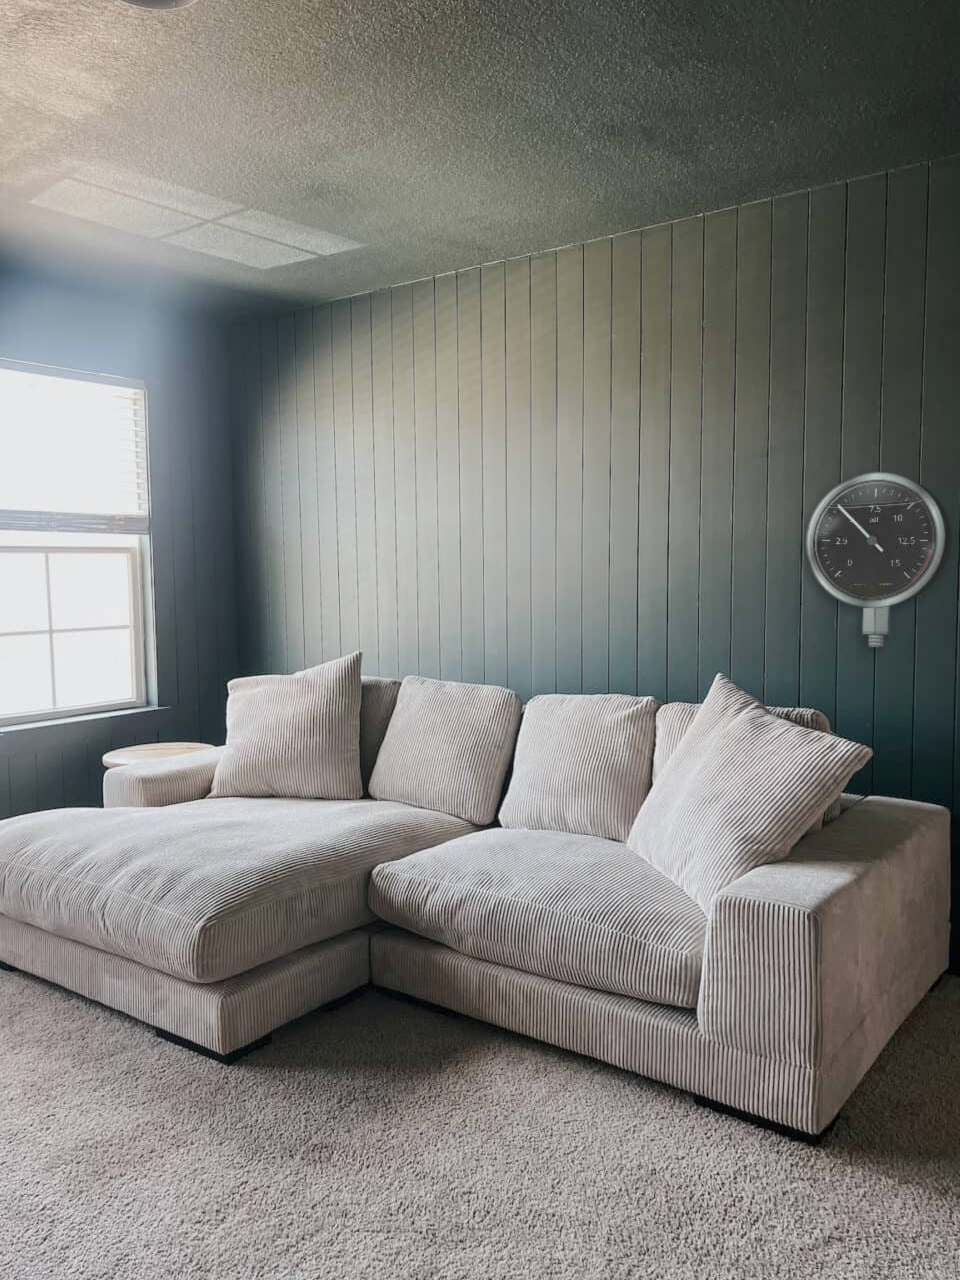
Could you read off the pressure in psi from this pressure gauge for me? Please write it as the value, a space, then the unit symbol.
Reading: 5 psi
